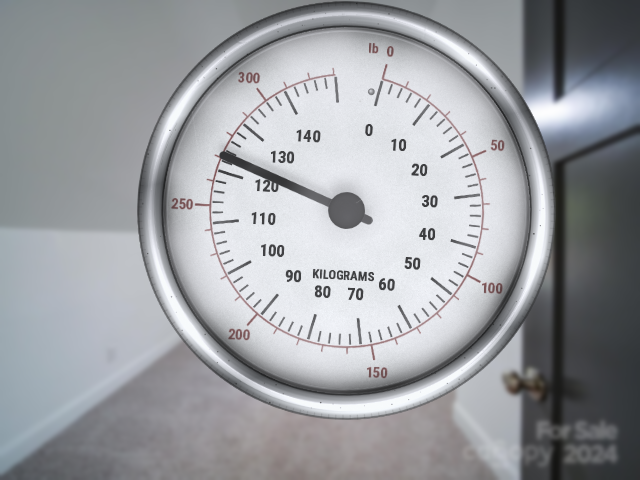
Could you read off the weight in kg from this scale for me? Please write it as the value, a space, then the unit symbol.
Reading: 123 kg
